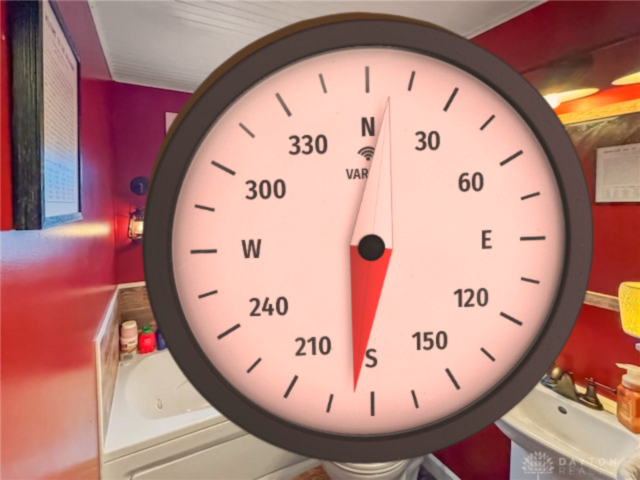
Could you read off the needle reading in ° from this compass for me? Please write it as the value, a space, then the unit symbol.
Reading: 187.5 °
